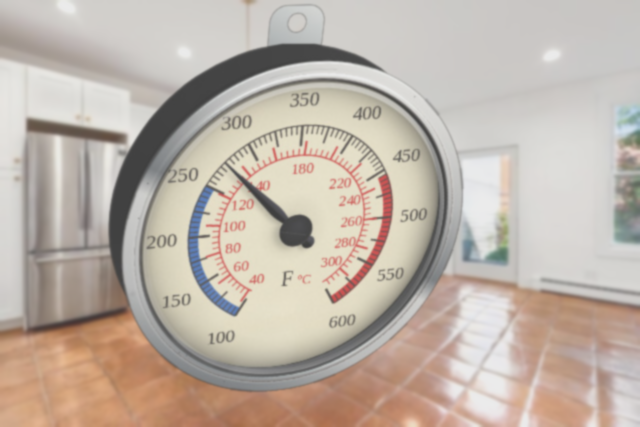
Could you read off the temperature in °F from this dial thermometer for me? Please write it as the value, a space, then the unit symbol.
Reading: 275 °F
